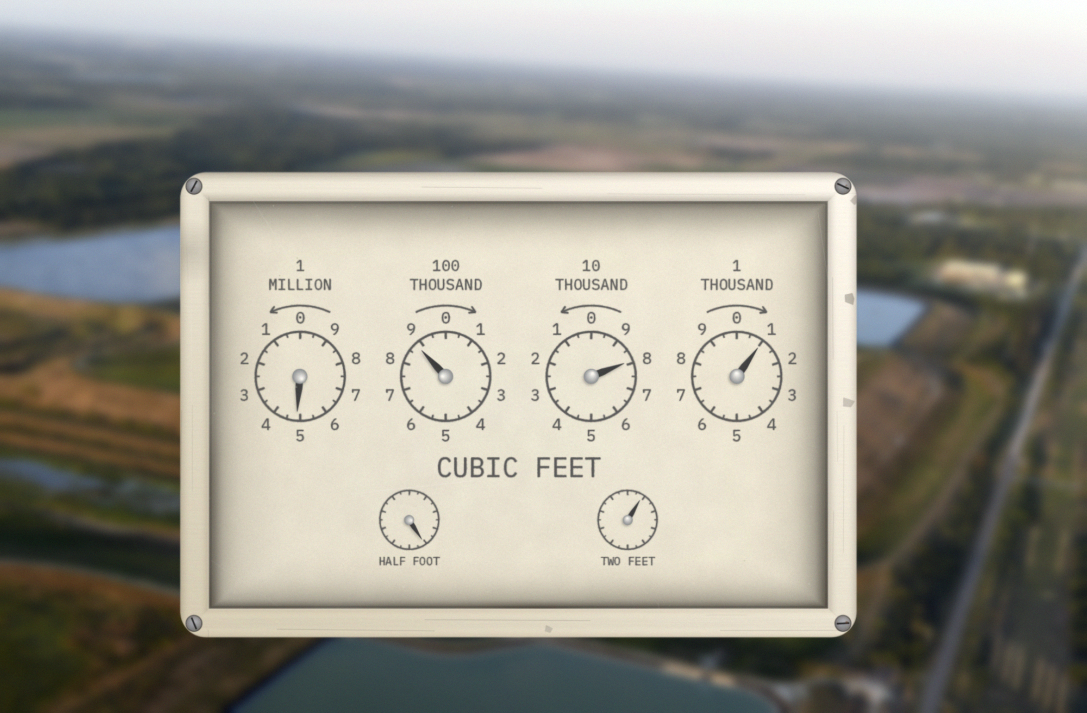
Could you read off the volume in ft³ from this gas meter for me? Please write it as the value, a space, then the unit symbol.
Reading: 488100 ft³
